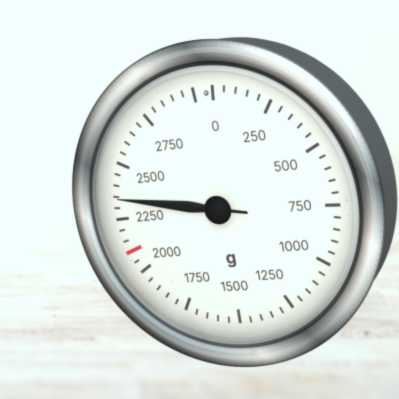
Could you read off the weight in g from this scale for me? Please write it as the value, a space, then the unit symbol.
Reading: 2350 g
